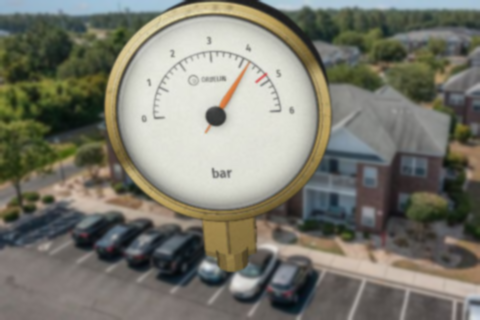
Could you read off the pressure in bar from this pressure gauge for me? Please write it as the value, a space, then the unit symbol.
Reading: 4.2 bar
